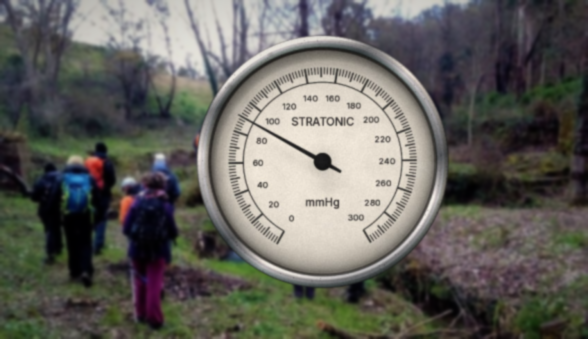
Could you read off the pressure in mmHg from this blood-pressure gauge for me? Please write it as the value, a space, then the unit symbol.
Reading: 90 mmHg
